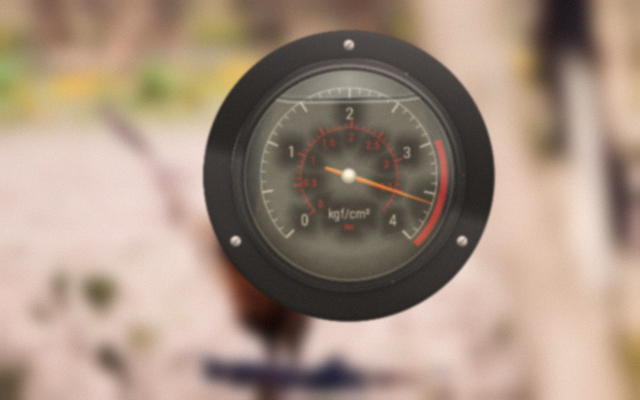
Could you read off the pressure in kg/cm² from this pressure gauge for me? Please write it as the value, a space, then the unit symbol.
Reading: 3.6 kg/cm²
